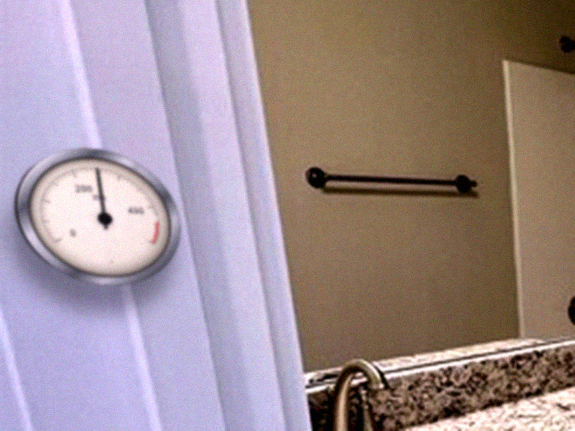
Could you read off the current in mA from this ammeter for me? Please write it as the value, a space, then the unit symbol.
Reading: 250 mA
